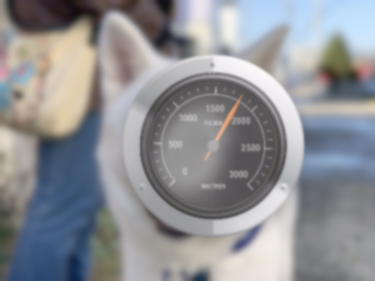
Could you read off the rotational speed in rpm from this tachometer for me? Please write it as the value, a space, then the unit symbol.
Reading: 1800 rpm
